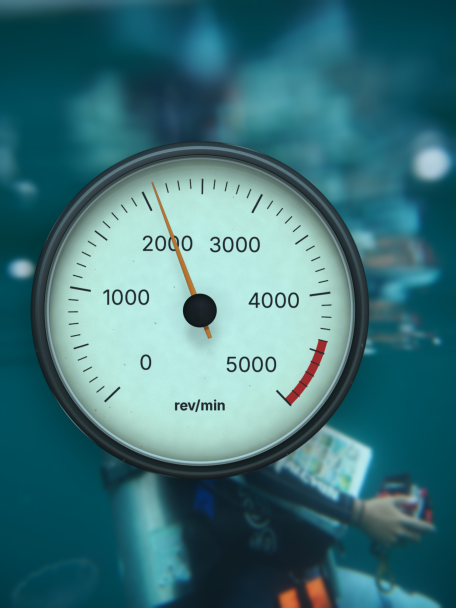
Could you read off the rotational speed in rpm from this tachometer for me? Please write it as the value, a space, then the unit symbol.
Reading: 2100 rpm
